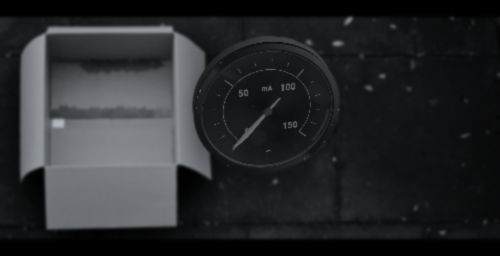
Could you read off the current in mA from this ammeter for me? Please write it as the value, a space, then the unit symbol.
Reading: 0 mA
